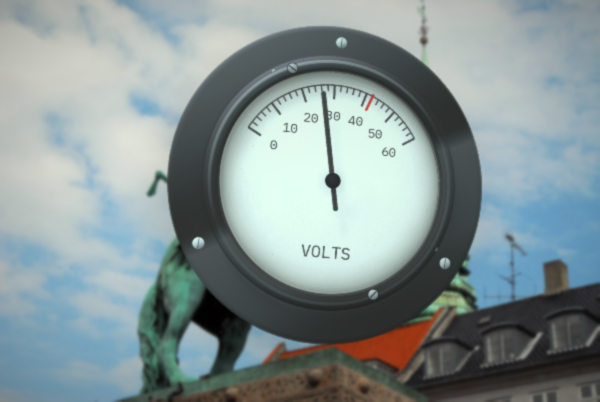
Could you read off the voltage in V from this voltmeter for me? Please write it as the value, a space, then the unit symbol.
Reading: 26 V
